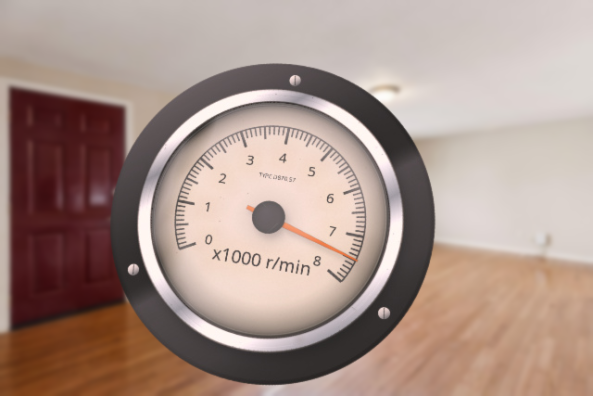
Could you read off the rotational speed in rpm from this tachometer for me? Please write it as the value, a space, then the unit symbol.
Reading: 7500 rpm
